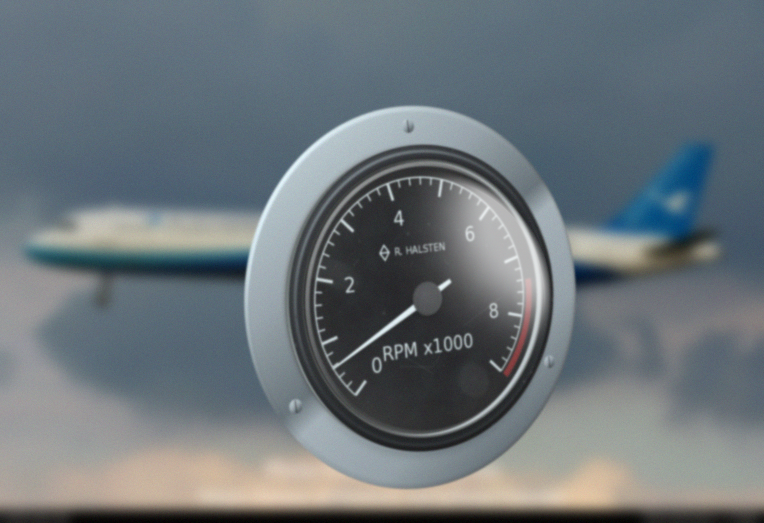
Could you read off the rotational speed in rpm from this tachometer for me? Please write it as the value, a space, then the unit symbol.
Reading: 600 rpm
